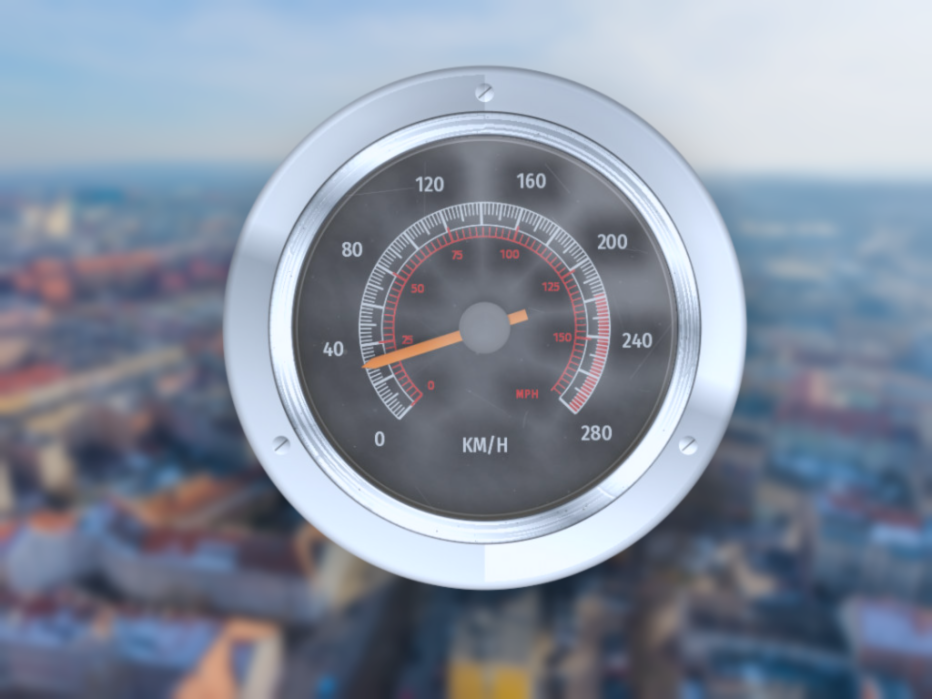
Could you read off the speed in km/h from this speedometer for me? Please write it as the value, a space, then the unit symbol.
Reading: 30 km/h
